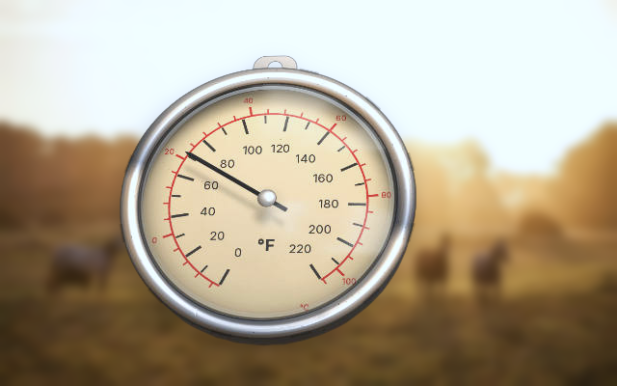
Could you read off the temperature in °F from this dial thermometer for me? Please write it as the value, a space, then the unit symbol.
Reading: 70 °F
